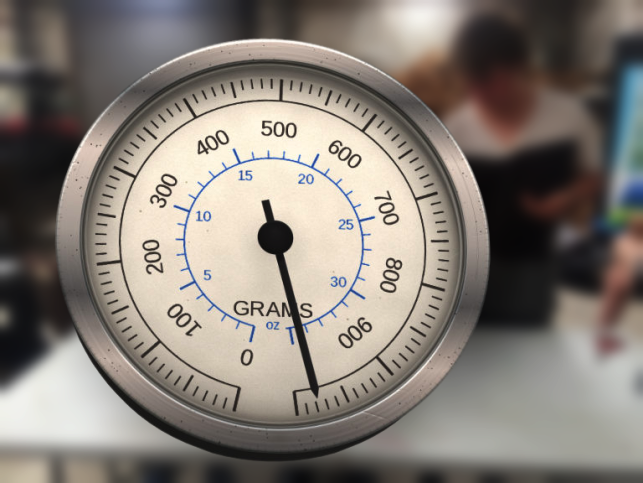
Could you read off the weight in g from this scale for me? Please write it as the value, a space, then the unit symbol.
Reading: 980 g
